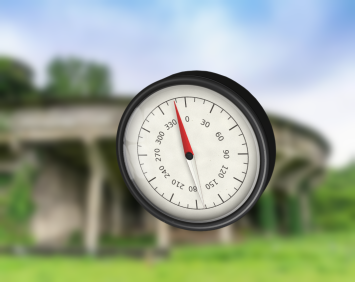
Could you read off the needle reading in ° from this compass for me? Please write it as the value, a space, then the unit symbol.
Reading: 350 °
